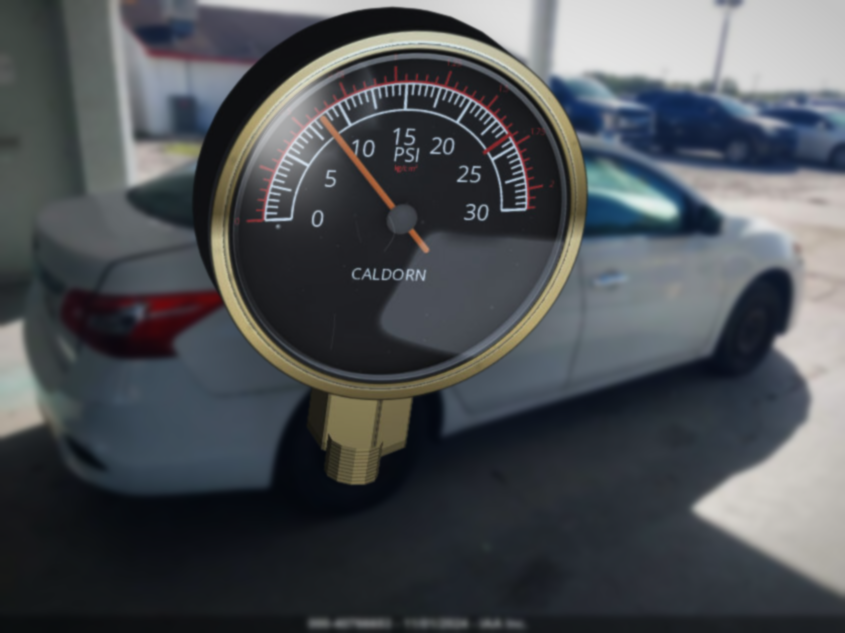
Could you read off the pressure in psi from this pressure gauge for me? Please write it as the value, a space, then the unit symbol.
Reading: 8.5 psi
